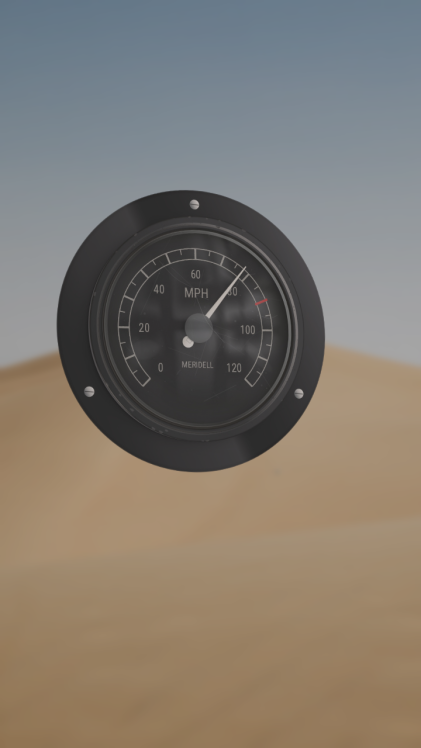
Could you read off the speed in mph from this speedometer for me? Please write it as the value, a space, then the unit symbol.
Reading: 77.5 mph
